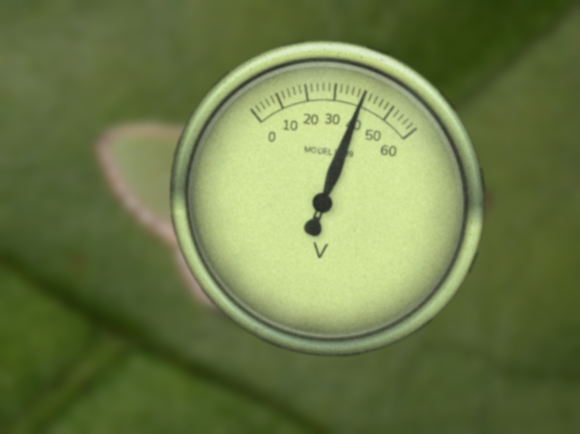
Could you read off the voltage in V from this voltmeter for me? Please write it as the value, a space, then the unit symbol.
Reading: 40 V
